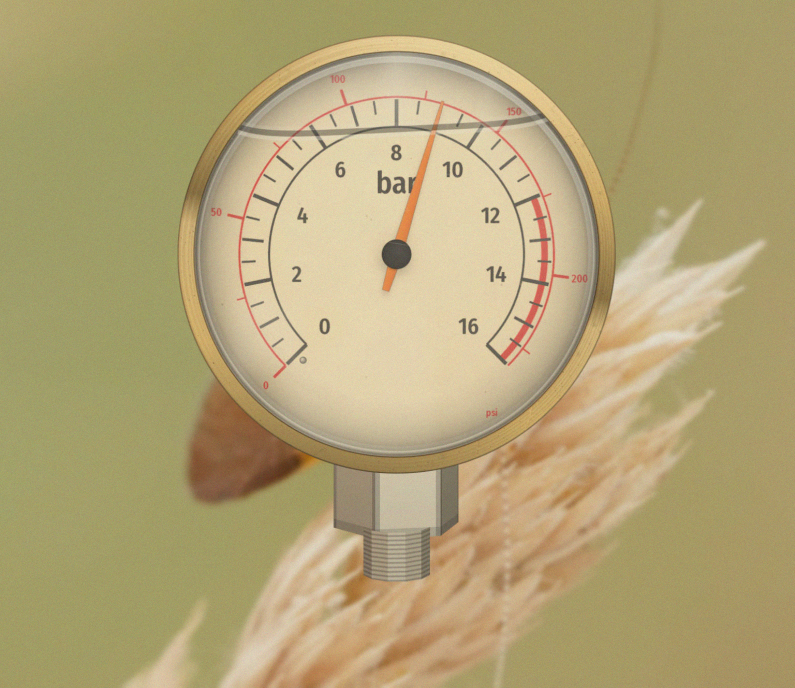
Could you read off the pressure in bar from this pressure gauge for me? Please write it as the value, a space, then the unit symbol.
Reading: 9 bar
